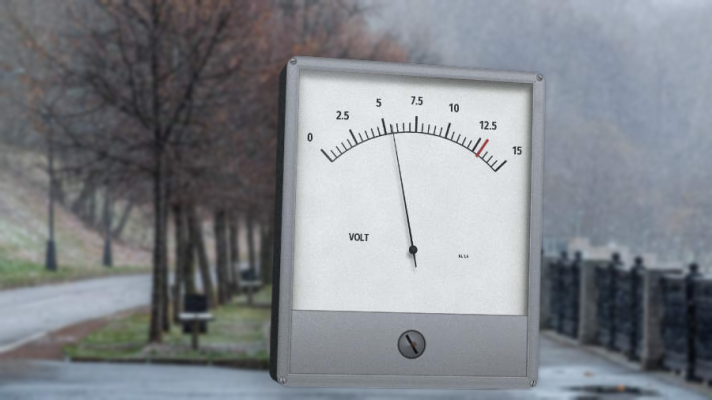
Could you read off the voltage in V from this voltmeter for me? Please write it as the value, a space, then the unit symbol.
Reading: 5.5 V
